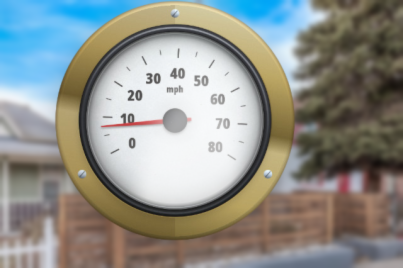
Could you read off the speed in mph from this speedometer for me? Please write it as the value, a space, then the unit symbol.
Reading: 7.5 mph
